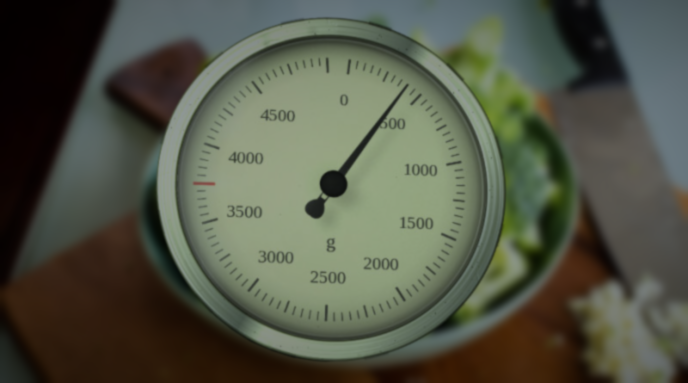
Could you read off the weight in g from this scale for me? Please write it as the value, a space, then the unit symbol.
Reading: 400 g
